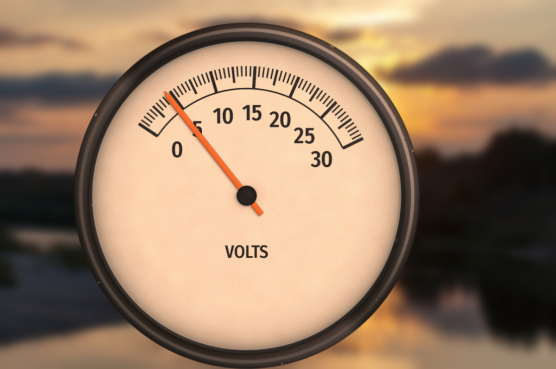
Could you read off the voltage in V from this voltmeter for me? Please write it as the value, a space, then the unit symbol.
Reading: 4.5 V
